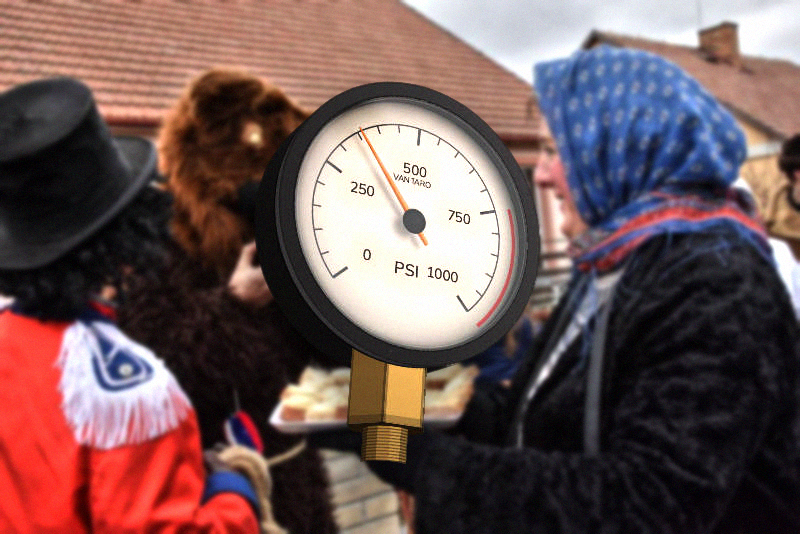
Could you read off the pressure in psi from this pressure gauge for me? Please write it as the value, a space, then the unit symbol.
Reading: 350 psi
